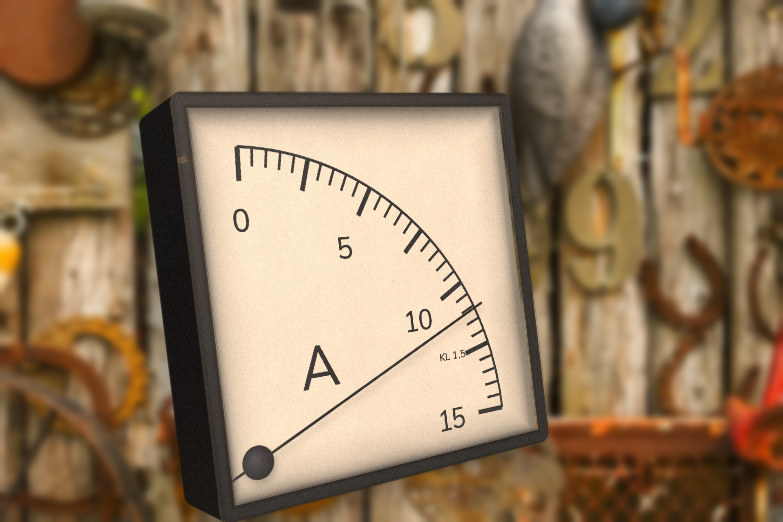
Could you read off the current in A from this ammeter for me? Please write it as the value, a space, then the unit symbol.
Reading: 11 A
